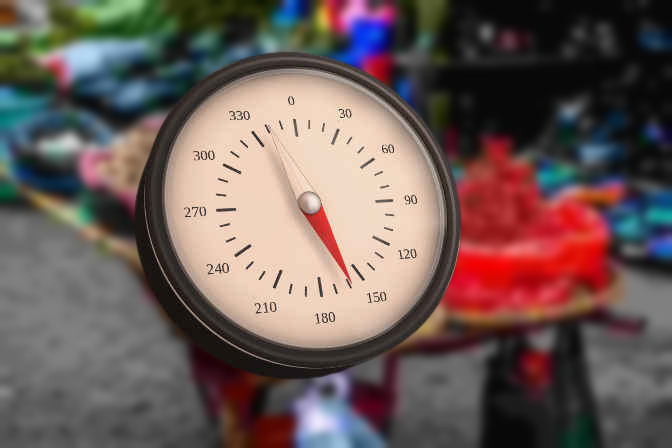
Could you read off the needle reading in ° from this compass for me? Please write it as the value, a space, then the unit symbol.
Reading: 160 °
